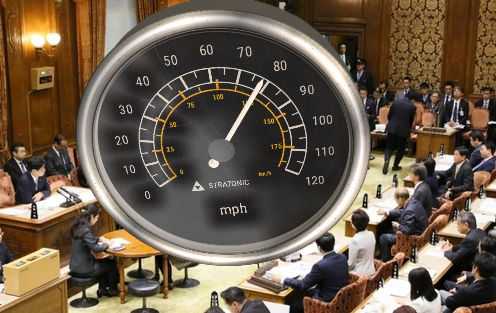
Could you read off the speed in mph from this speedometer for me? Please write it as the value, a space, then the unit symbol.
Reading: 77.5 mph
